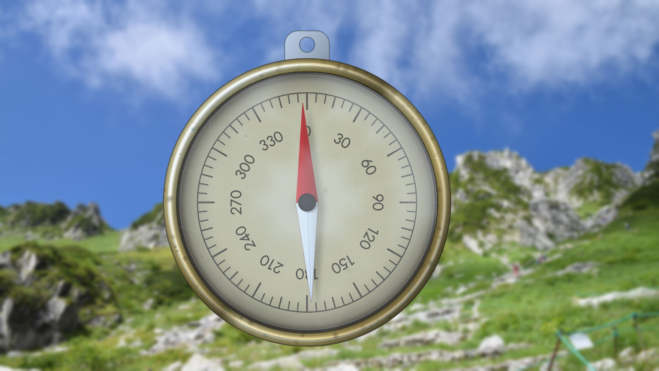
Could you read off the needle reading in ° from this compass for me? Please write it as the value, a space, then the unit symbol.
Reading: 357.5 °
